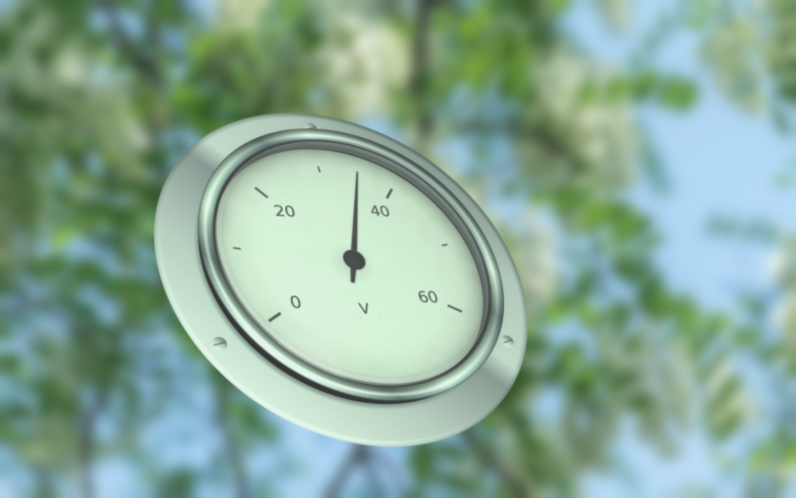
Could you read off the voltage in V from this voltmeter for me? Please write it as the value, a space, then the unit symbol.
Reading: 35 V
